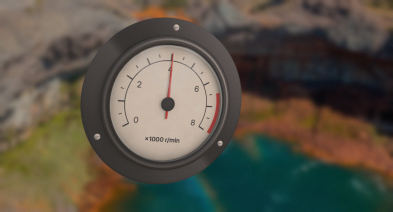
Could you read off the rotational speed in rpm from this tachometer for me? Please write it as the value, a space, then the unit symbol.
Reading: 4000 rpm
